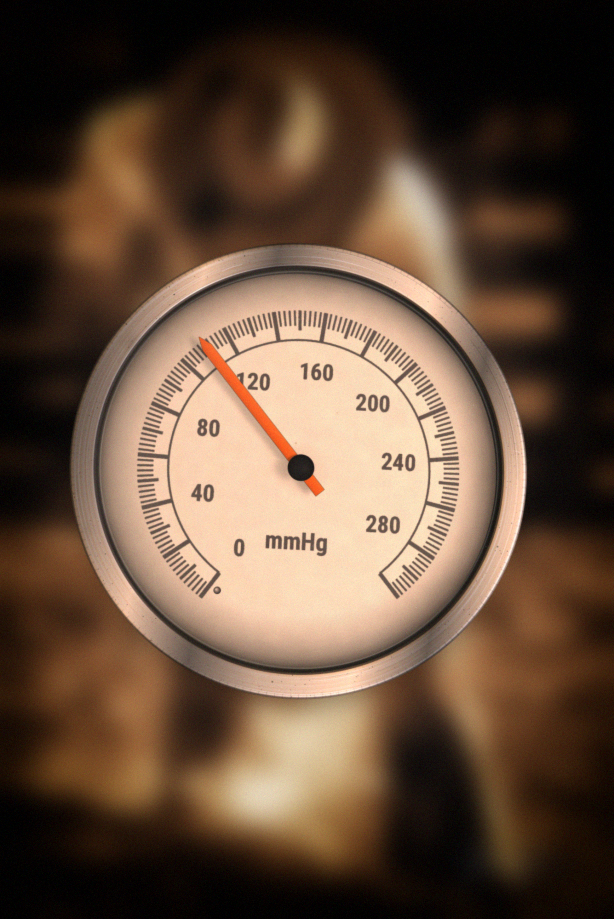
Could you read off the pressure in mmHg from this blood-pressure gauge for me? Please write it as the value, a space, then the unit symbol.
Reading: 110 mmHg
